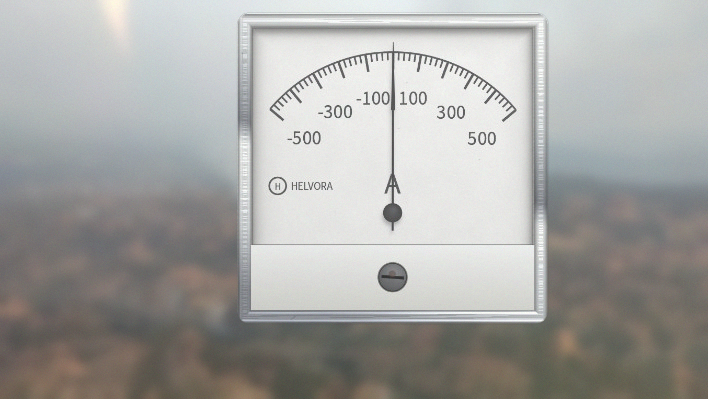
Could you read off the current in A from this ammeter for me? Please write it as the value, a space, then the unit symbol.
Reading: 0 A
